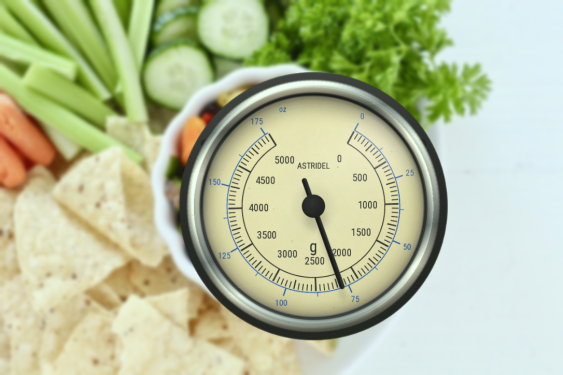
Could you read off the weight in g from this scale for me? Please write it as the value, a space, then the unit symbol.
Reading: 2200 g
